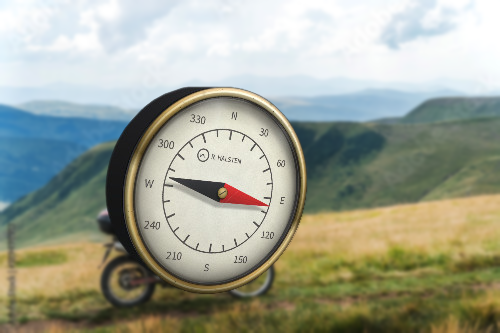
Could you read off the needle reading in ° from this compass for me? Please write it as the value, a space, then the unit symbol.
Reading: 97.5 °
